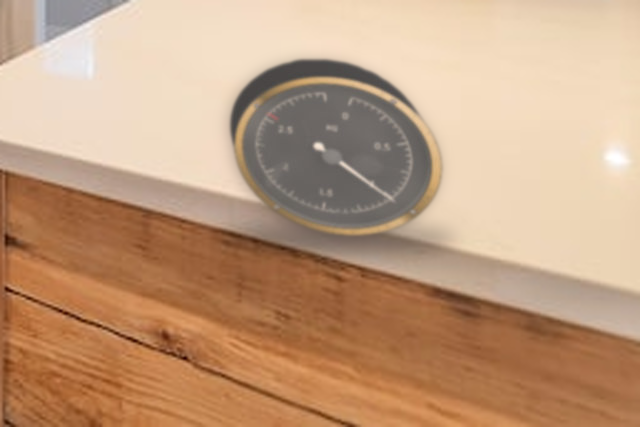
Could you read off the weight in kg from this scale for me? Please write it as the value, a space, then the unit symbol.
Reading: 1 kg
